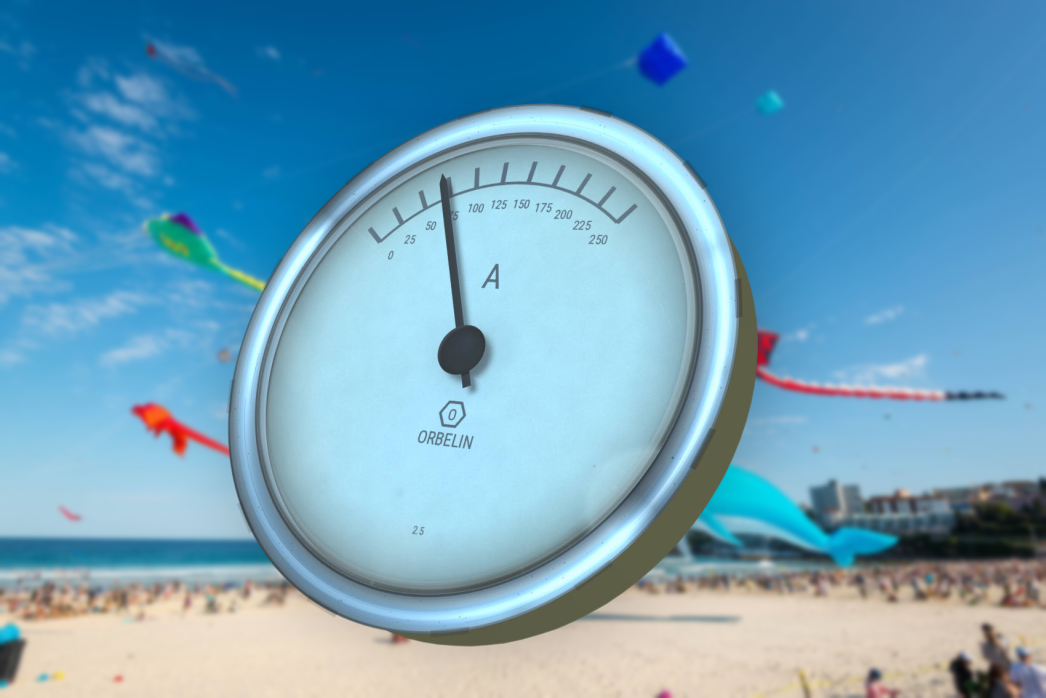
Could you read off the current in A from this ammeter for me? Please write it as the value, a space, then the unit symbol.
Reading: 75 A
